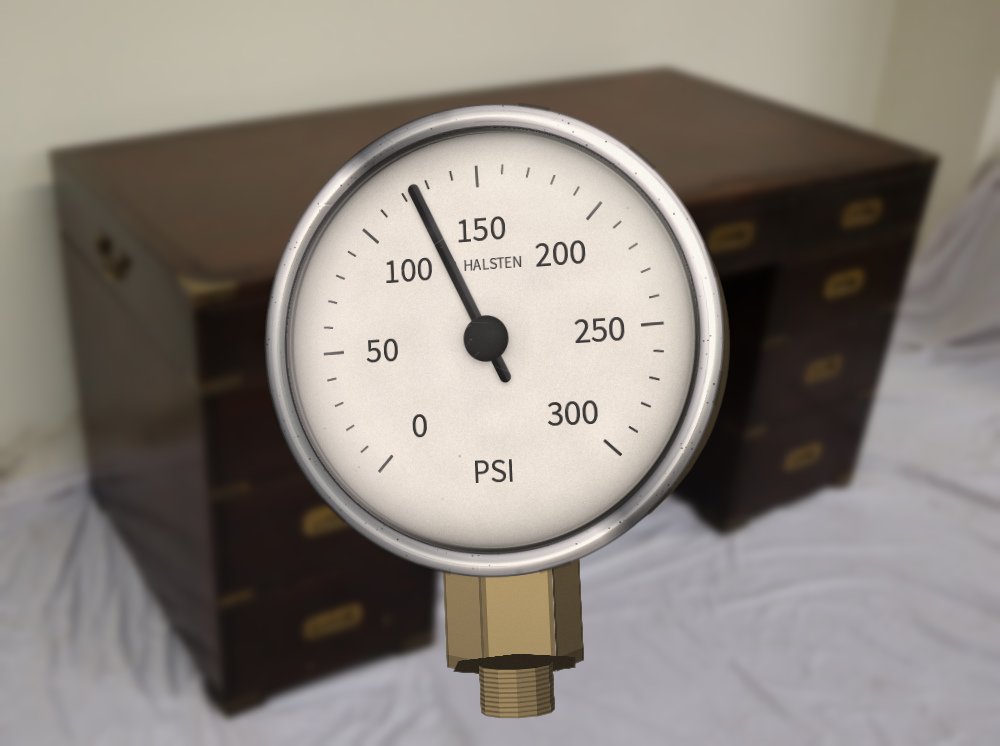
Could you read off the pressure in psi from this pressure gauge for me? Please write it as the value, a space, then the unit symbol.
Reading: 125 psi
